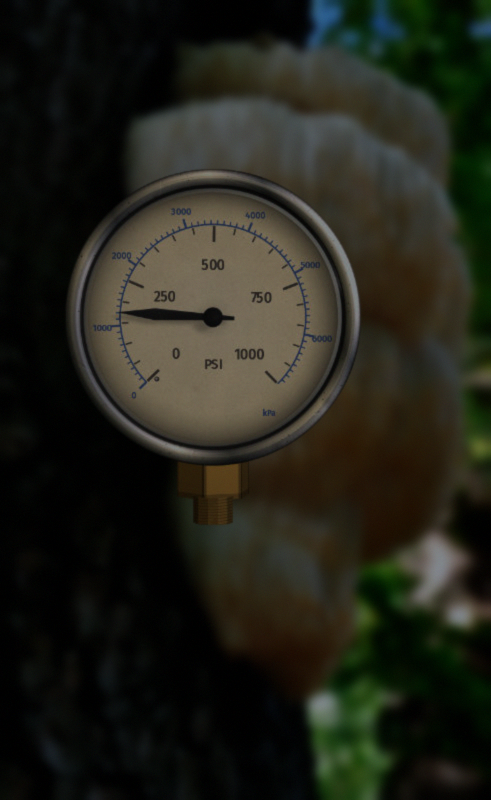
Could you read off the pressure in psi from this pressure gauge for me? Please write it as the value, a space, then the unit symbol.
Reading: 175 psi
